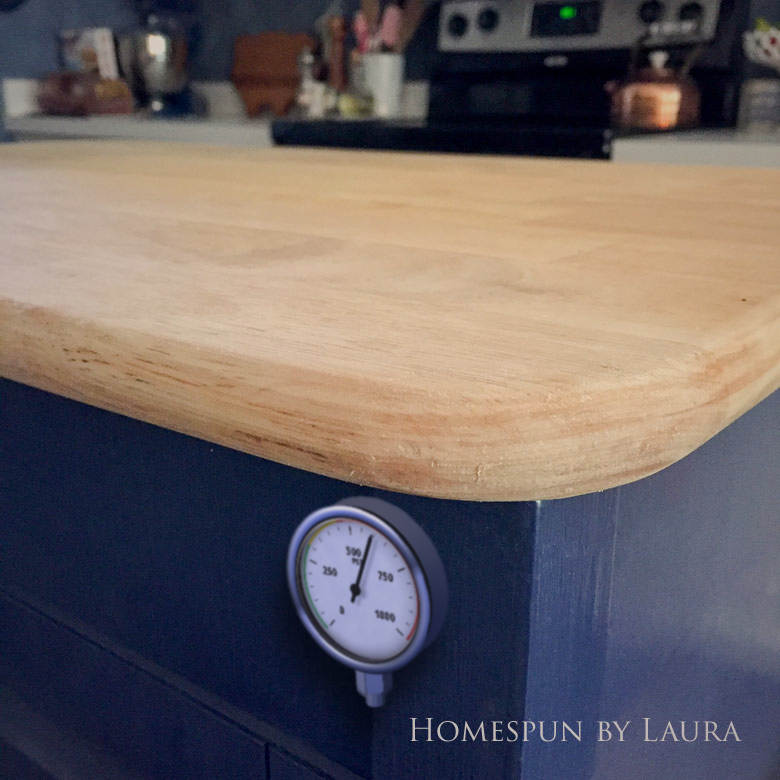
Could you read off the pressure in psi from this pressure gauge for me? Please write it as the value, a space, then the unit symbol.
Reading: 600 psi
